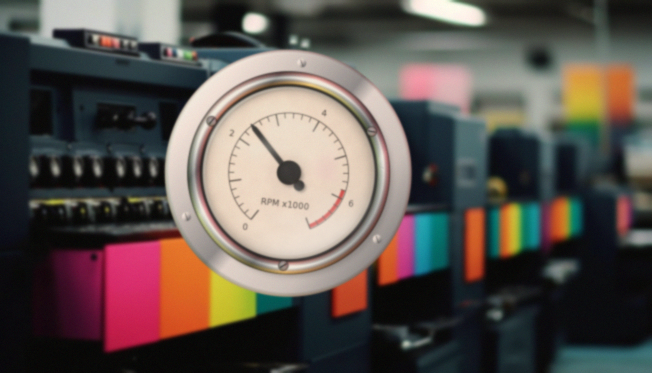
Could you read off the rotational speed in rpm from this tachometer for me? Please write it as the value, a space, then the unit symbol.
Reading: 2400 rpm
